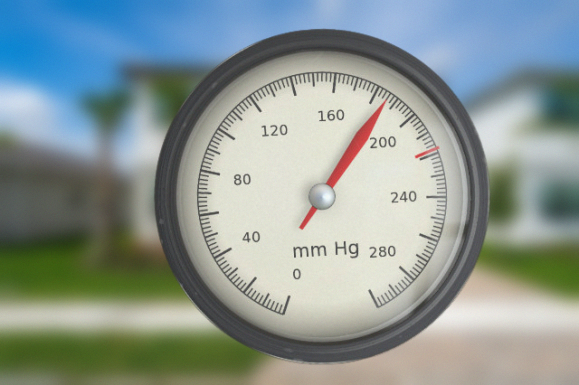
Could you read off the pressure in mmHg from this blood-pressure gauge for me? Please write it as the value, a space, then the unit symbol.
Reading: 186 mmHg
